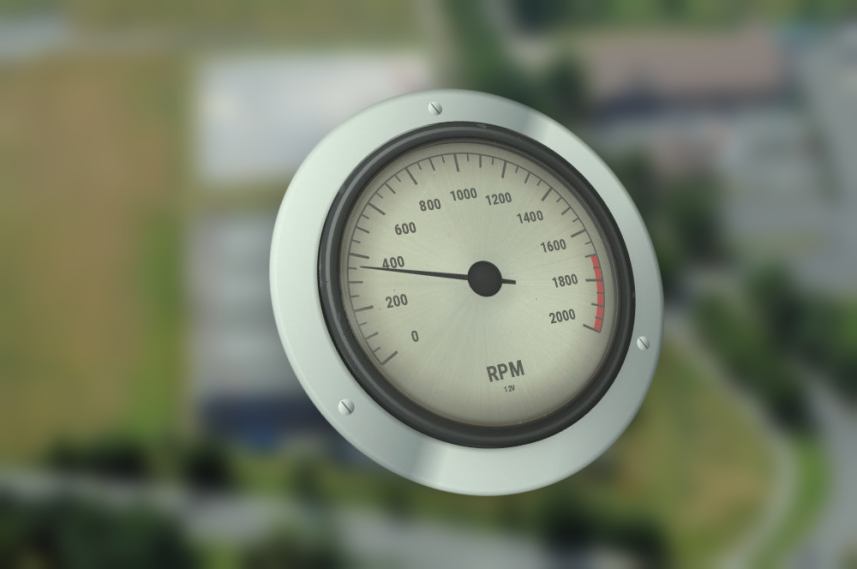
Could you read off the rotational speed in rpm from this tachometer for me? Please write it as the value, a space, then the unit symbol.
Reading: 350 rpm
